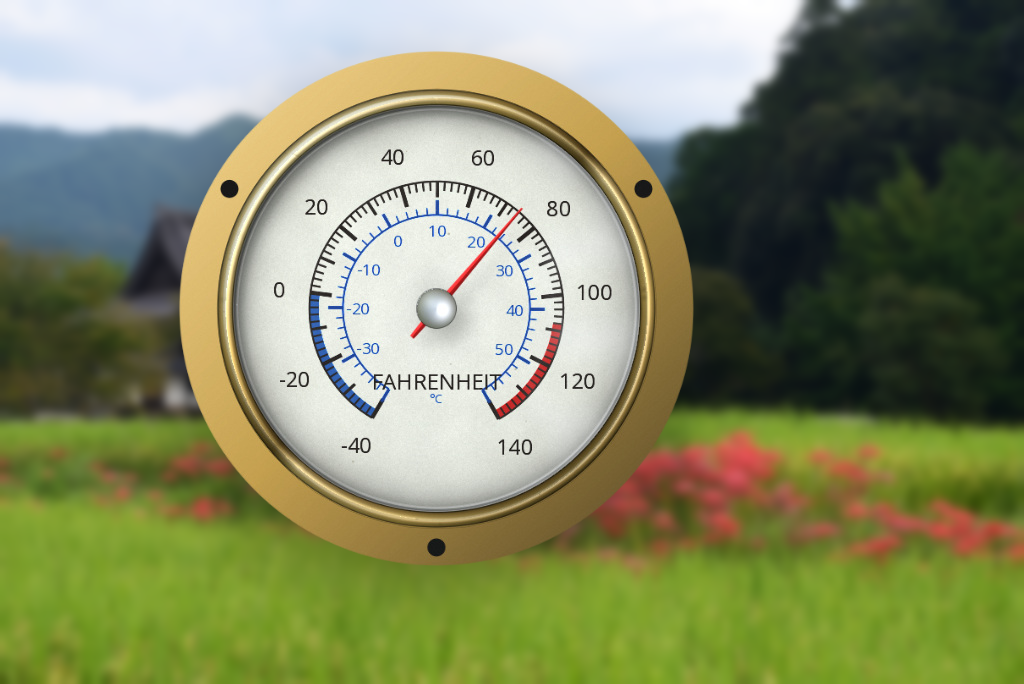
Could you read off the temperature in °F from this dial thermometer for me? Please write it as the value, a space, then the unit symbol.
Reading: 74 °F
